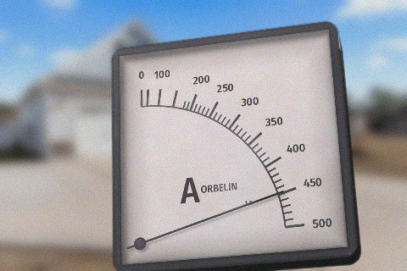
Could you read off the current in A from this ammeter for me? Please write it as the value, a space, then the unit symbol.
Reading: 450 A
